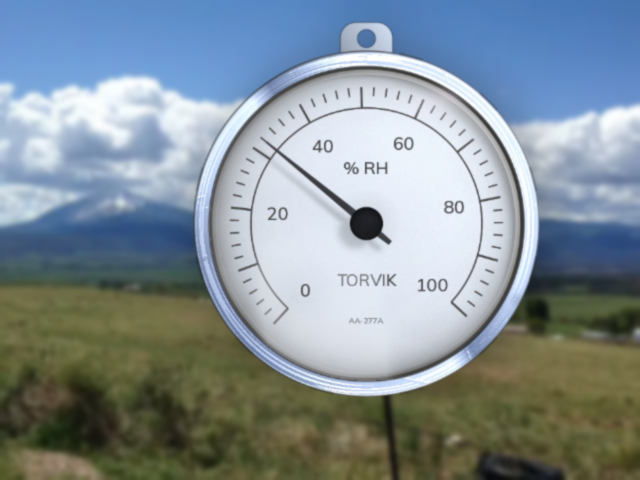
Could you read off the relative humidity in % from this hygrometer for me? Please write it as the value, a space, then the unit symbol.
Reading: 32 %
